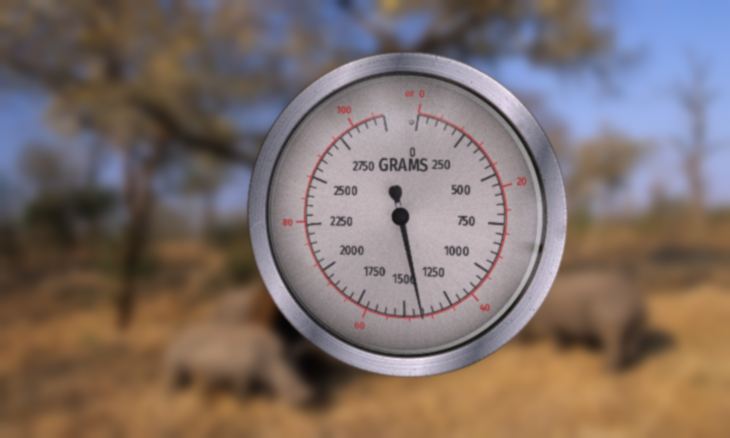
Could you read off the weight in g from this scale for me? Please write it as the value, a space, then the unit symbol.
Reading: 1400 g
